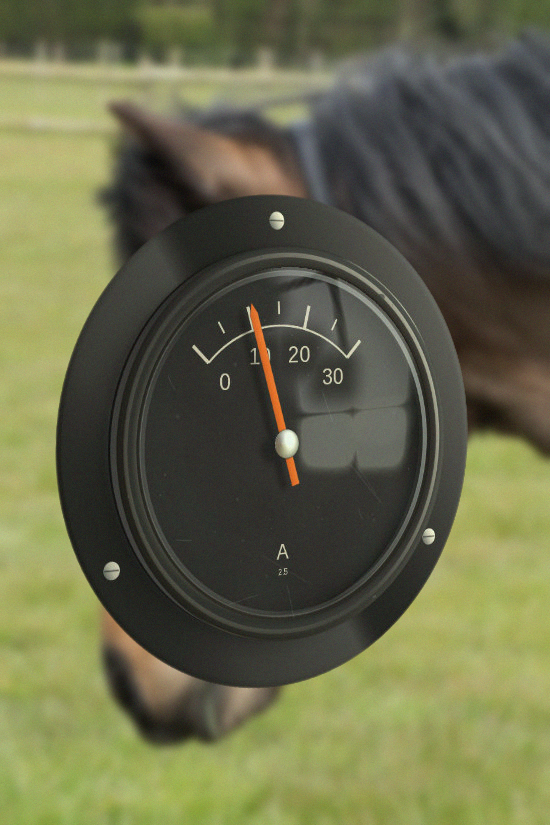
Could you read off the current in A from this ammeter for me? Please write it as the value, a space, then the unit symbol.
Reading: 10 A
